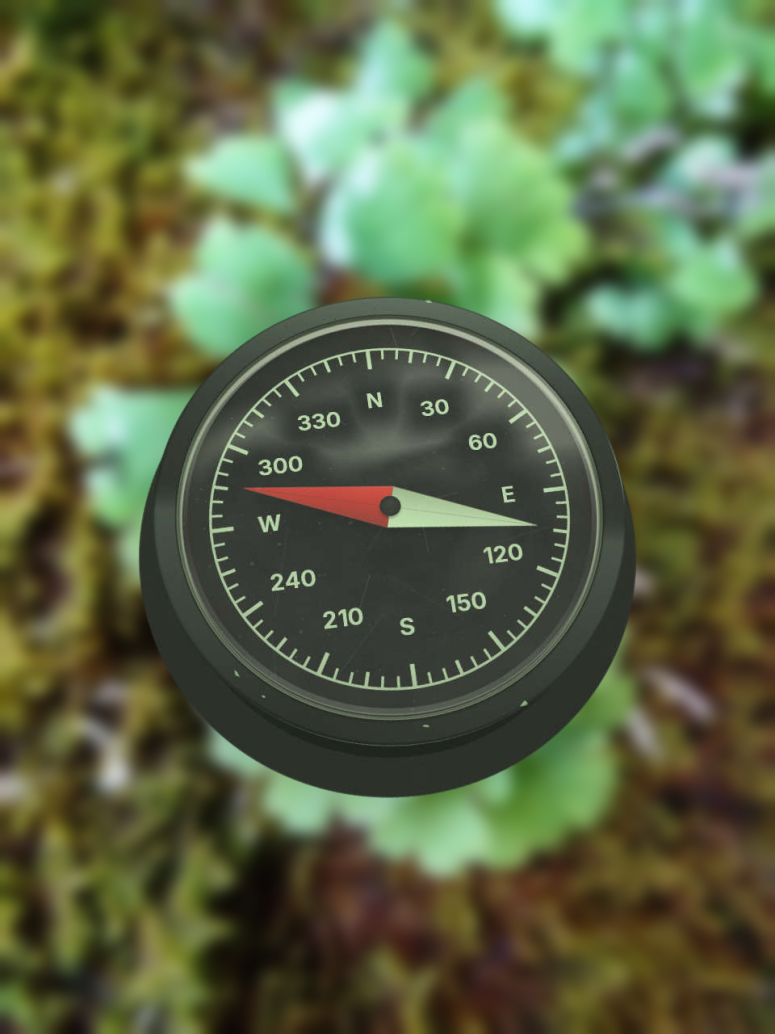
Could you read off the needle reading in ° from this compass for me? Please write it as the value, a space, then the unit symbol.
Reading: 285 °
